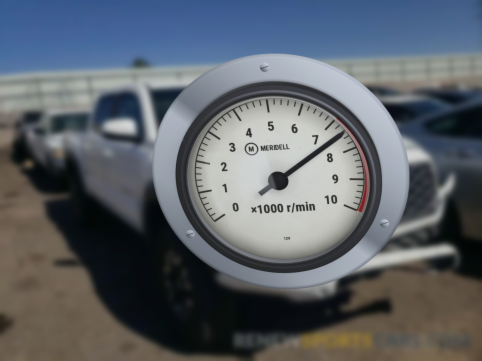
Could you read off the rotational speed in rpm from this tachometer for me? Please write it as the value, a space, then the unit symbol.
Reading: 7400 rpm
